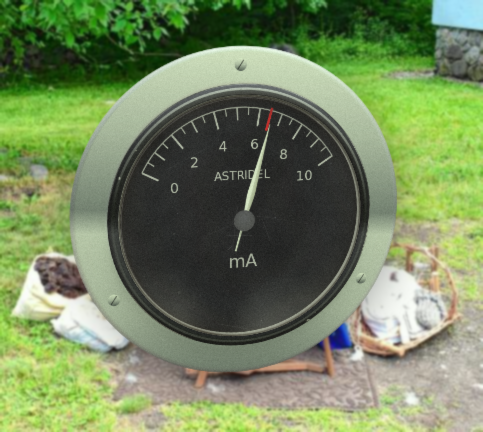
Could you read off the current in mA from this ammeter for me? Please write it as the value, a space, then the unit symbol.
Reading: 6.5 mA
